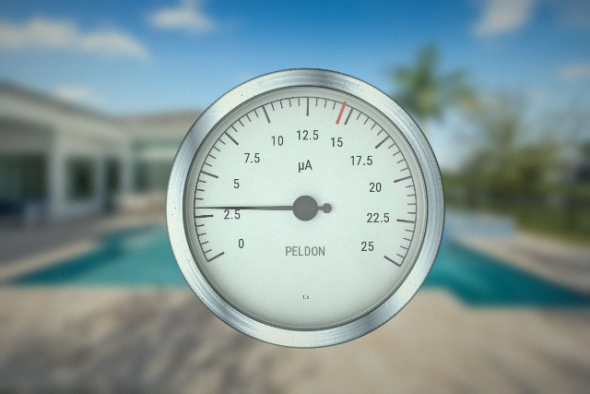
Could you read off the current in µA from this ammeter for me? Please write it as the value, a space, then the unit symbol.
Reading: 3 µA
